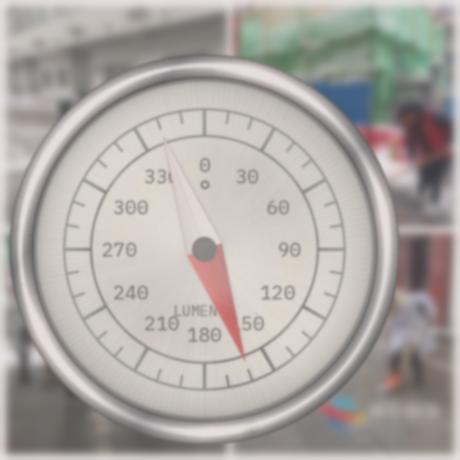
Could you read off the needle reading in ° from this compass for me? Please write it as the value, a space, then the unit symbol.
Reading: 160 °
